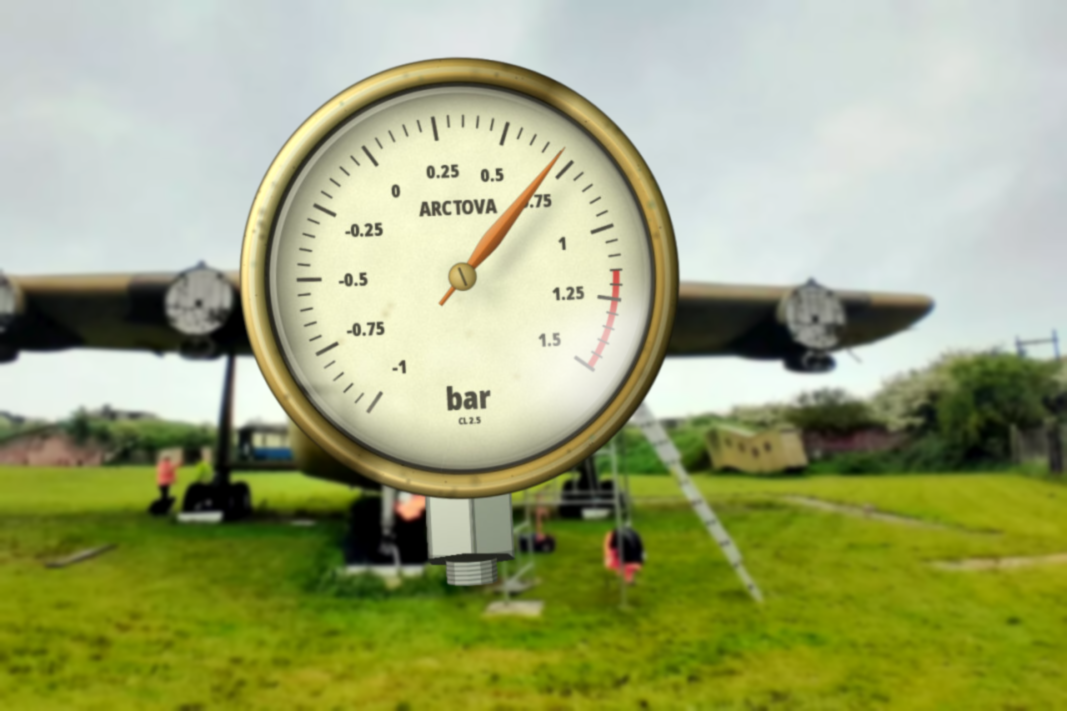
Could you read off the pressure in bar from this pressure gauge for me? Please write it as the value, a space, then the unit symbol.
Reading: 0.7 bar
